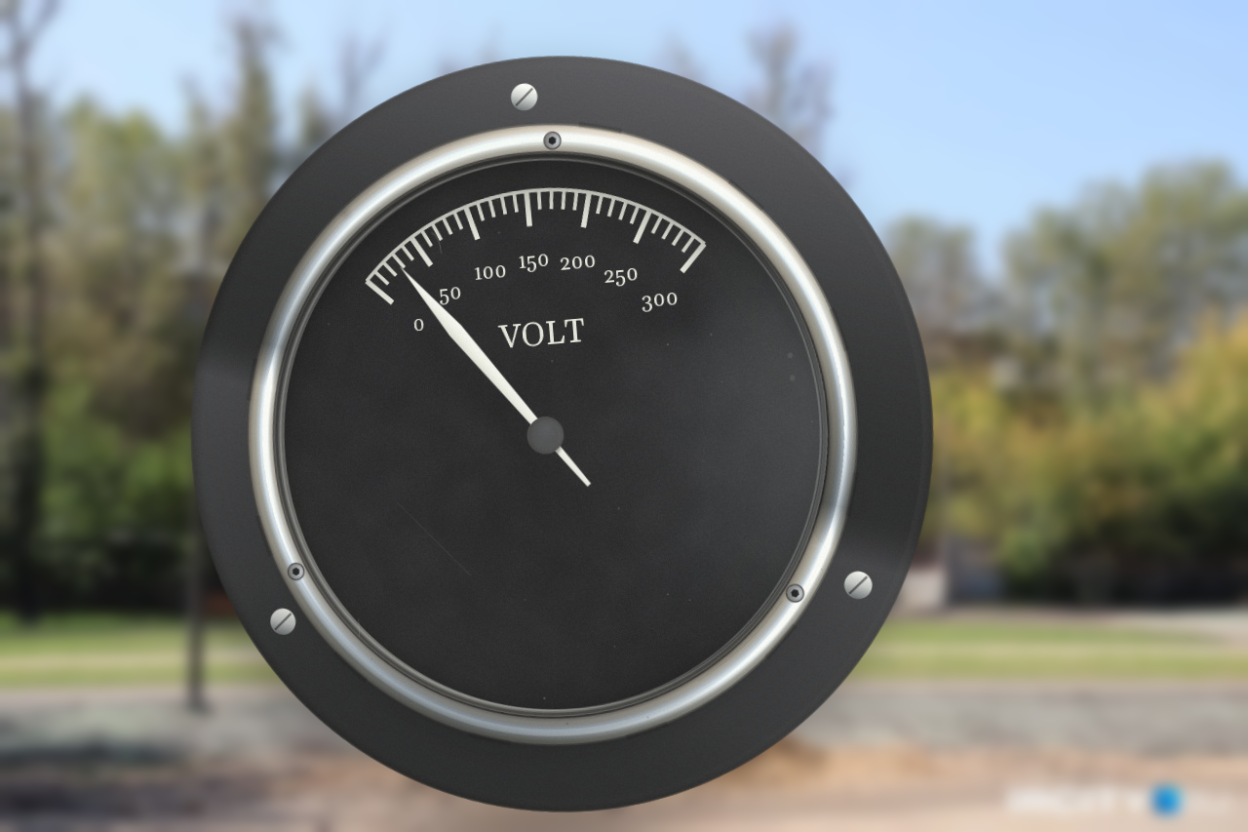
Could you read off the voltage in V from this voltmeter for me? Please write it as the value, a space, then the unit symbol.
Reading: 30 V
